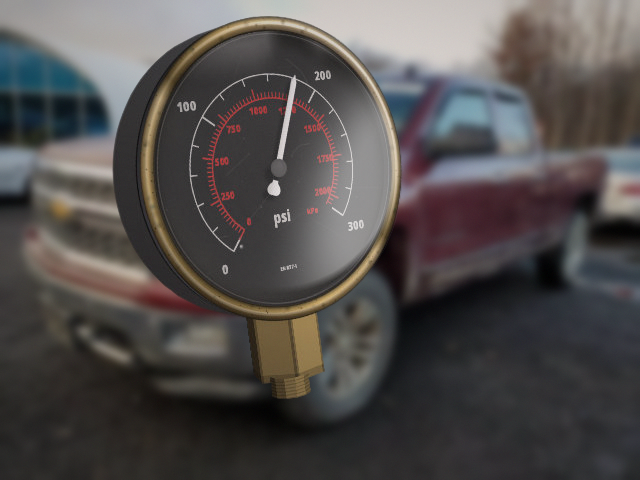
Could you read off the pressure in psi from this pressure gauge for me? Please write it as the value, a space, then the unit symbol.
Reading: 180 psi
